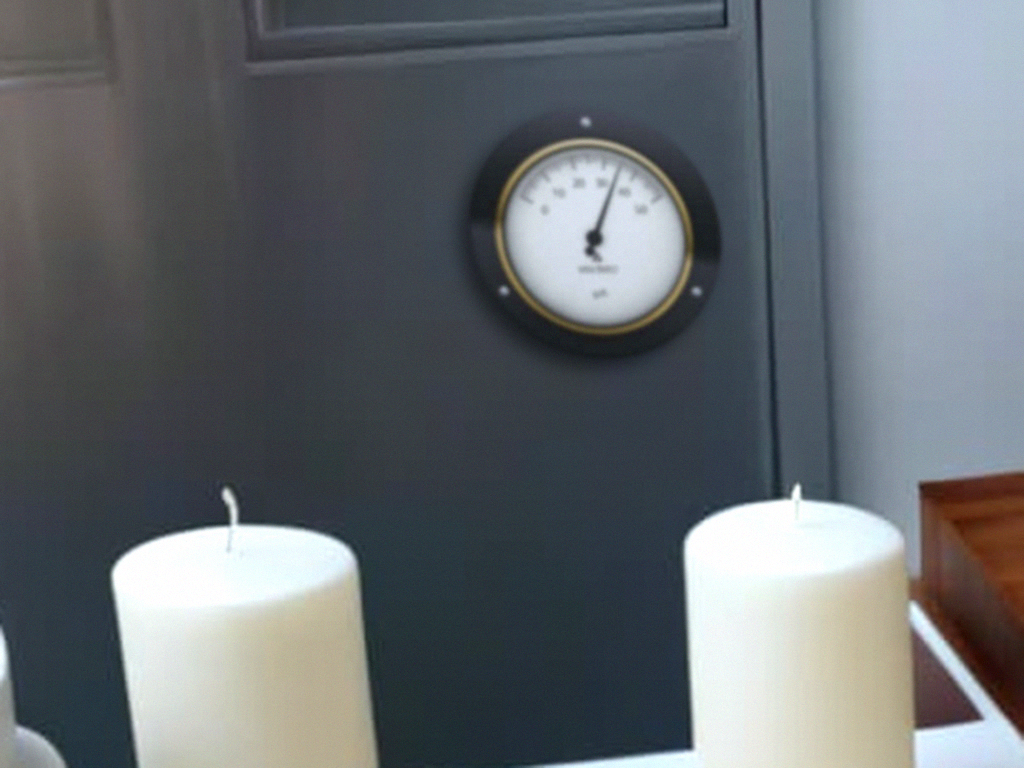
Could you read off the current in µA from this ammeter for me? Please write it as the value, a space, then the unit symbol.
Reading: 35 µA
